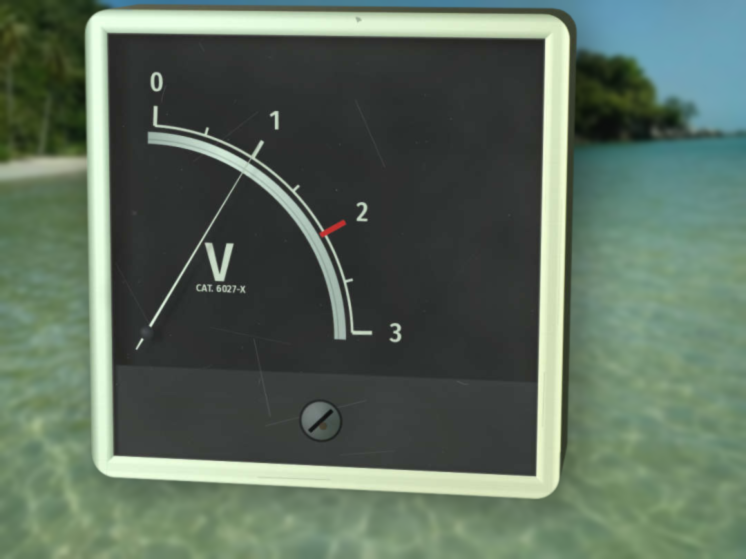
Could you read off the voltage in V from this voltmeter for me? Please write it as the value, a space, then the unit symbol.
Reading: 1 V
